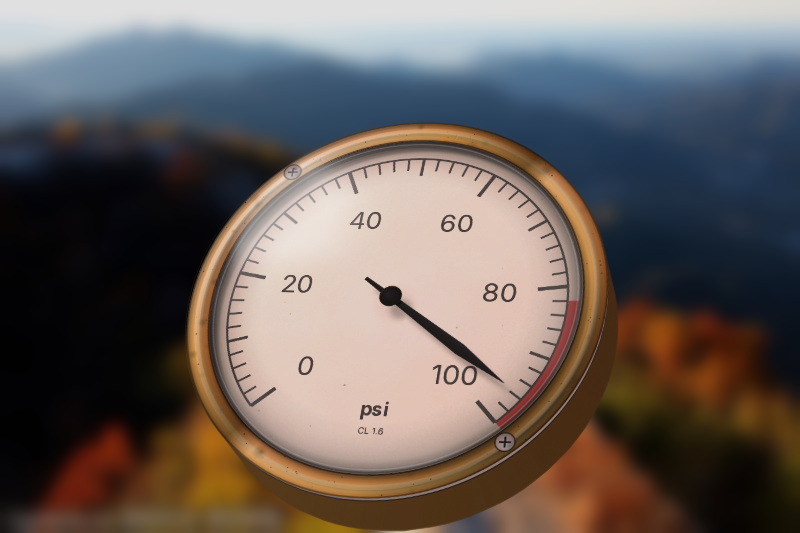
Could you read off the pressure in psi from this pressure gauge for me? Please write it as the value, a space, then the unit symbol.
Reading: 96 psi
